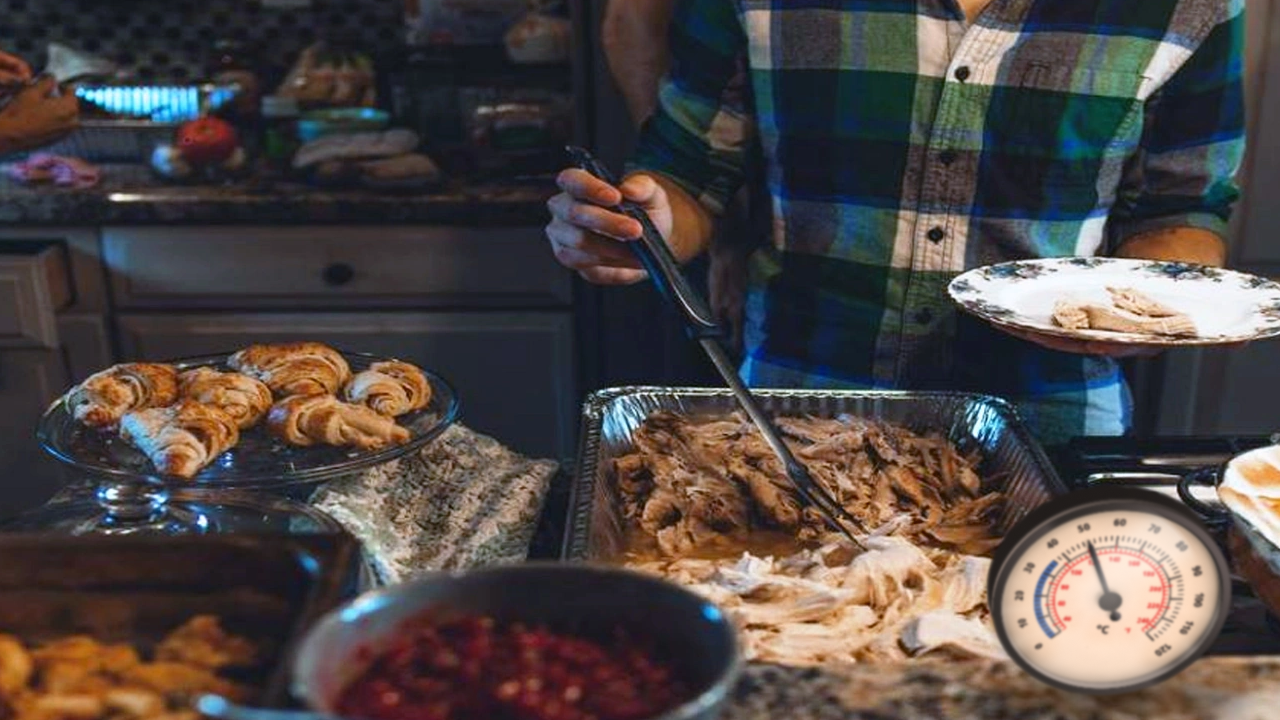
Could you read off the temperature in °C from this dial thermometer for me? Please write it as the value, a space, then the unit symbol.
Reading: 50 °C
